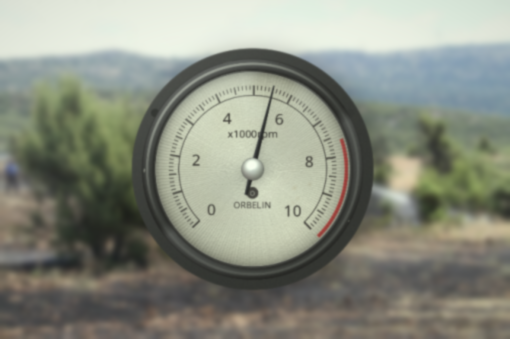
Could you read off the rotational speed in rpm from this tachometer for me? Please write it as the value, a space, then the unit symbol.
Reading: 5500 rpm
